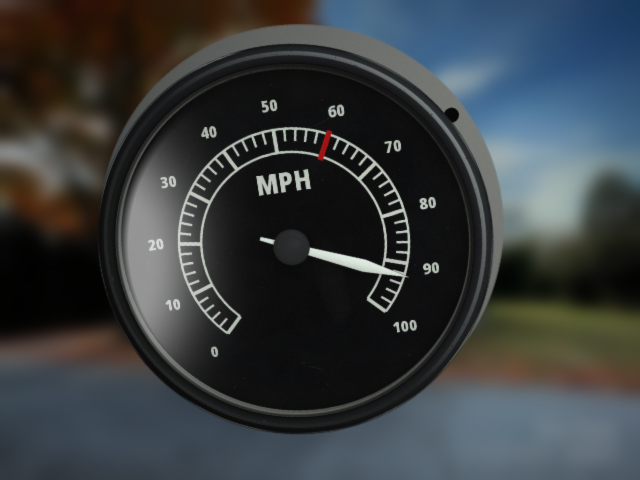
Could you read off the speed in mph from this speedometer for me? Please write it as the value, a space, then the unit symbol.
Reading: 92 mph
